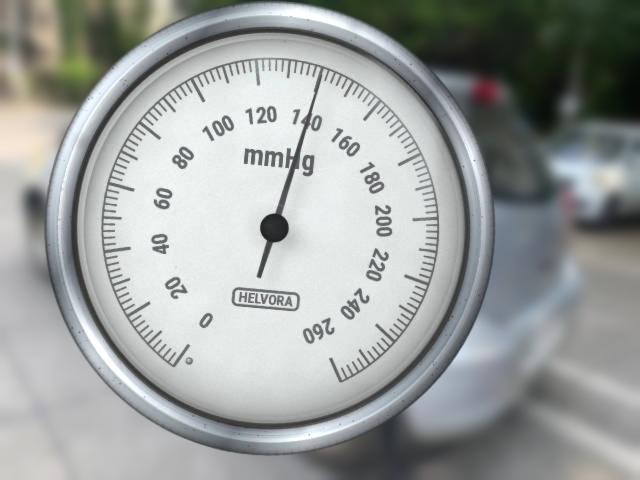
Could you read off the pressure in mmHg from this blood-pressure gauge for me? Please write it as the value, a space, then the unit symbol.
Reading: 140 mmHg
